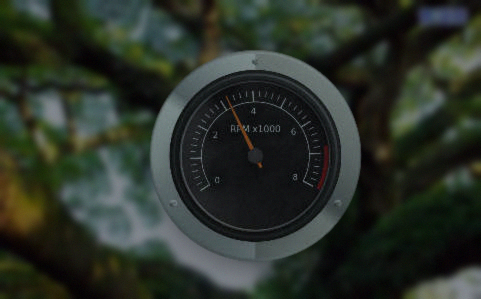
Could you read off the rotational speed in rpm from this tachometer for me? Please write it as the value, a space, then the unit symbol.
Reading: 3200 rpm
